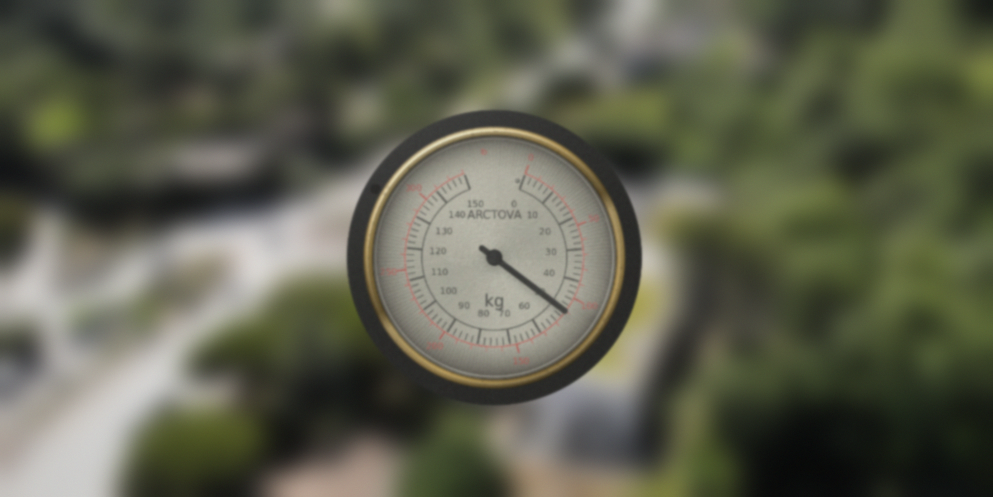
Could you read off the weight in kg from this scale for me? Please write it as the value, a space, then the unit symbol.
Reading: 50 kg
